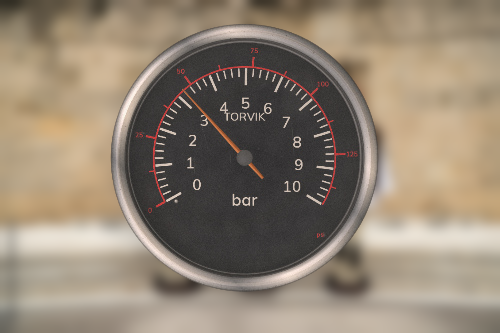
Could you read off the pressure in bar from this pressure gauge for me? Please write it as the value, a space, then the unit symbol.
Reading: 3.2 bar
